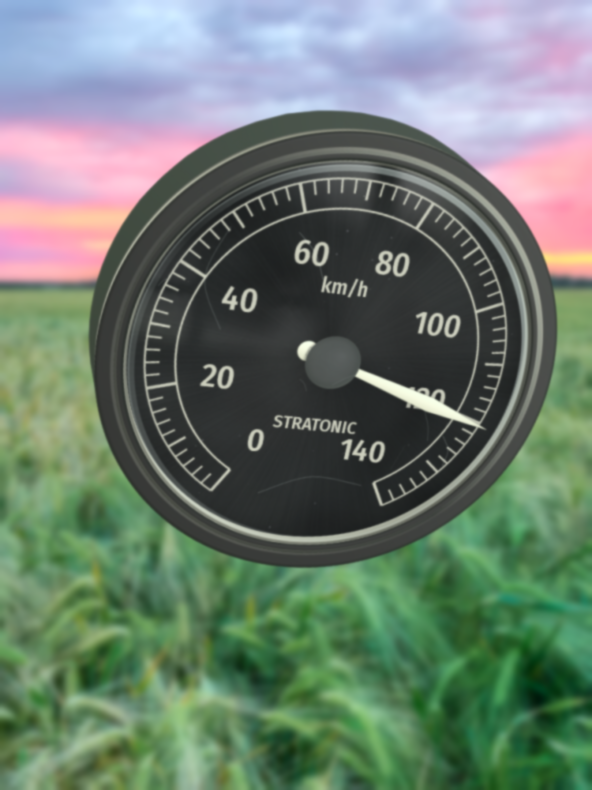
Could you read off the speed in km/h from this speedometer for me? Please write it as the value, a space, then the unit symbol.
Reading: 120 km/h
